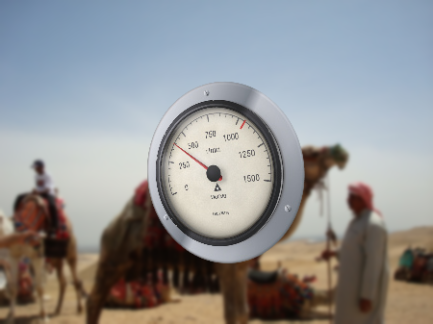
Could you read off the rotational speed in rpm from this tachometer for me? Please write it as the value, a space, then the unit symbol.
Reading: 400 rpm
